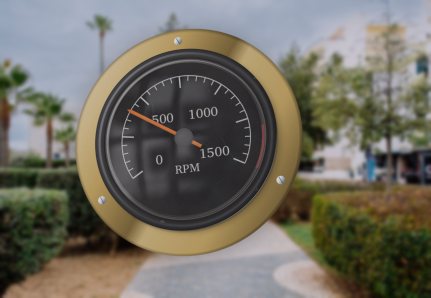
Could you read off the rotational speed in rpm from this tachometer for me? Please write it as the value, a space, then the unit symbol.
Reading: 400 rpm
